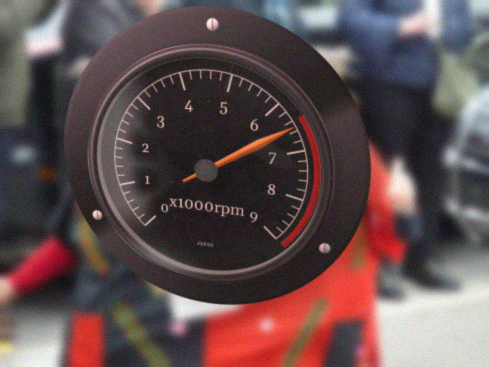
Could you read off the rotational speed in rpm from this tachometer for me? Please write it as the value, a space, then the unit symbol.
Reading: 6500 rpm
